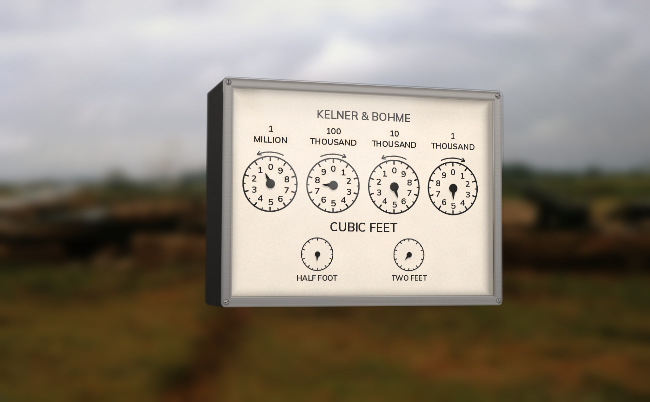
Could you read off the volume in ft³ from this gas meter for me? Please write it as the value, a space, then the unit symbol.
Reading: 75500 ft³
